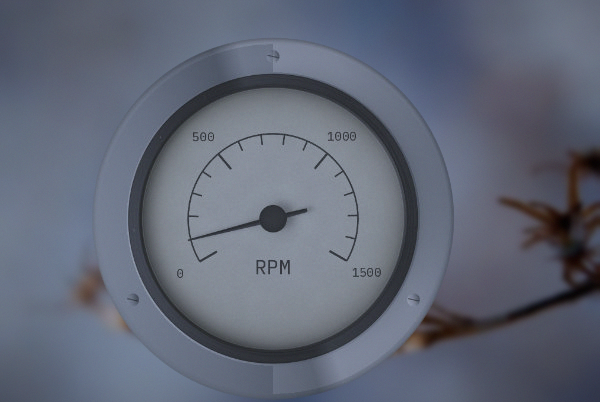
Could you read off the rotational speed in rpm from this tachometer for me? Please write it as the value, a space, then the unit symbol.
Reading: 100 rpm
